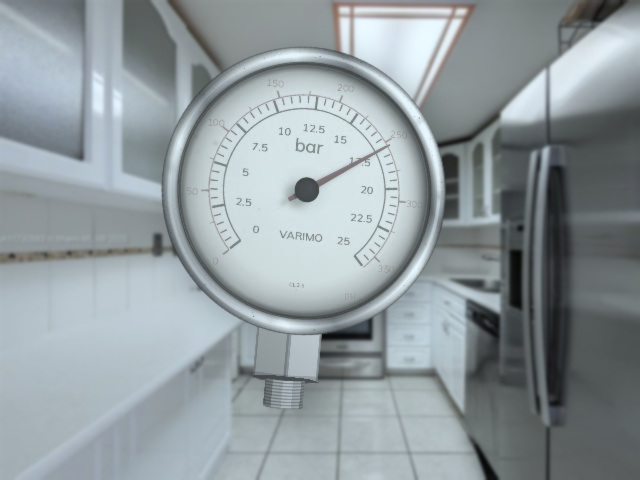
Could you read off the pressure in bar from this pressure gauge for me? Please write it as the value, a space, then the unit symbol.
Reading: 17.5 bar
